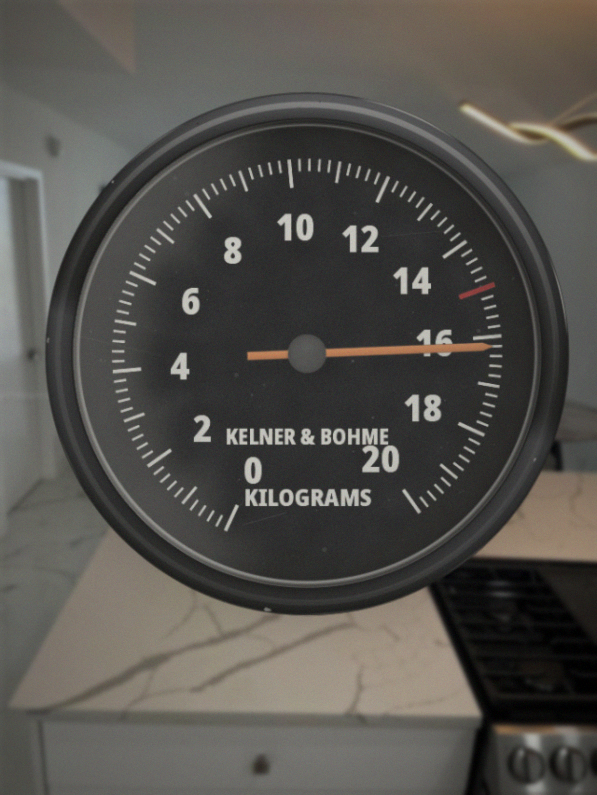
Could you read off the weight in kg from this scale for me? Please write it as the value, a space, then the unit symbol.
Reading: 16.2 kg
